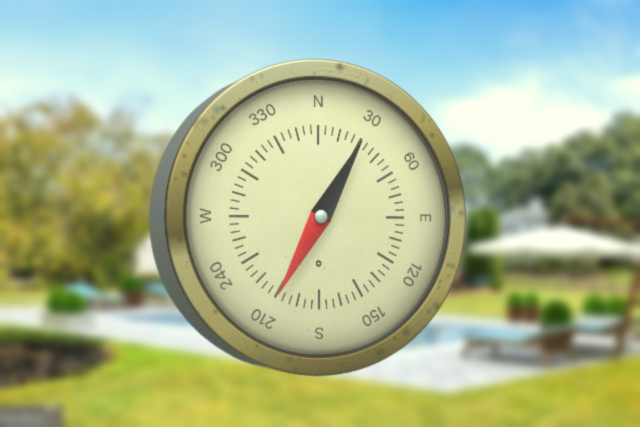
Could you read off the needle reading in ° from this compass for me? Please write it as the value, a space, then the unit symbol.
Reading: 210 °
